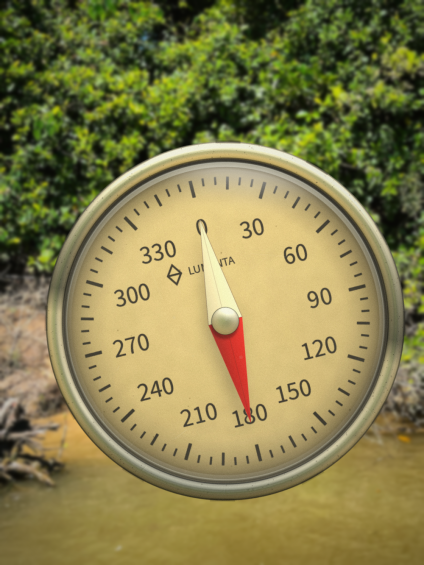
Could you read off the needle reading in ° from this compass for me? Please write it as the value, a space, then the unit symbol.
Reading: 180 °
